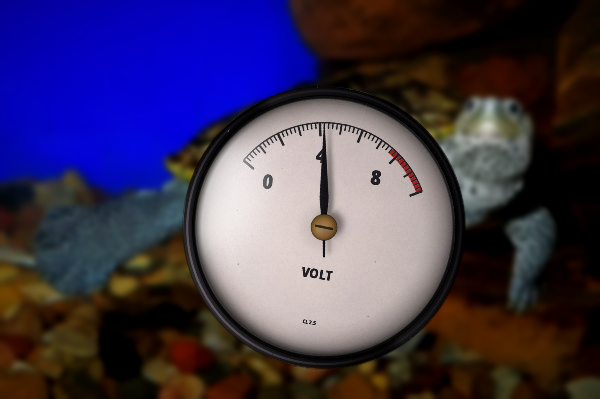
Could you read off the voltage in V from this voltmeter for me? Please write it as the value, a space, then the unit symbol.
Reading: 4.2 V
